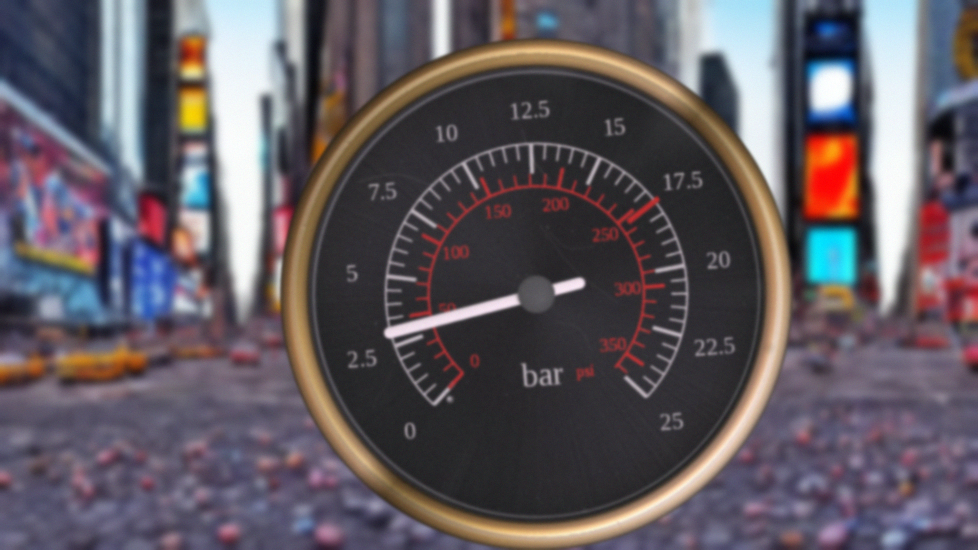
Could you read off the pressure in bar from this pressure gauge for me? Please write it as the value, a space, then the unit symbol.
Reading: 3 bar
